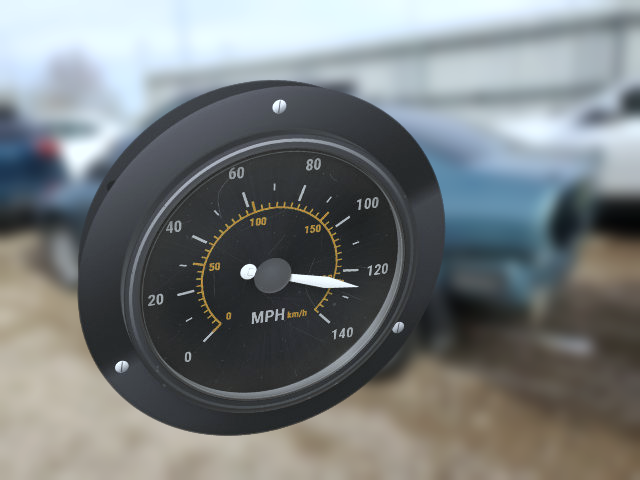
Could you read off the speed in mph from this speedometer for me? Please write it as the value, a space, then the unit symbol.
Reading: 125 mph
